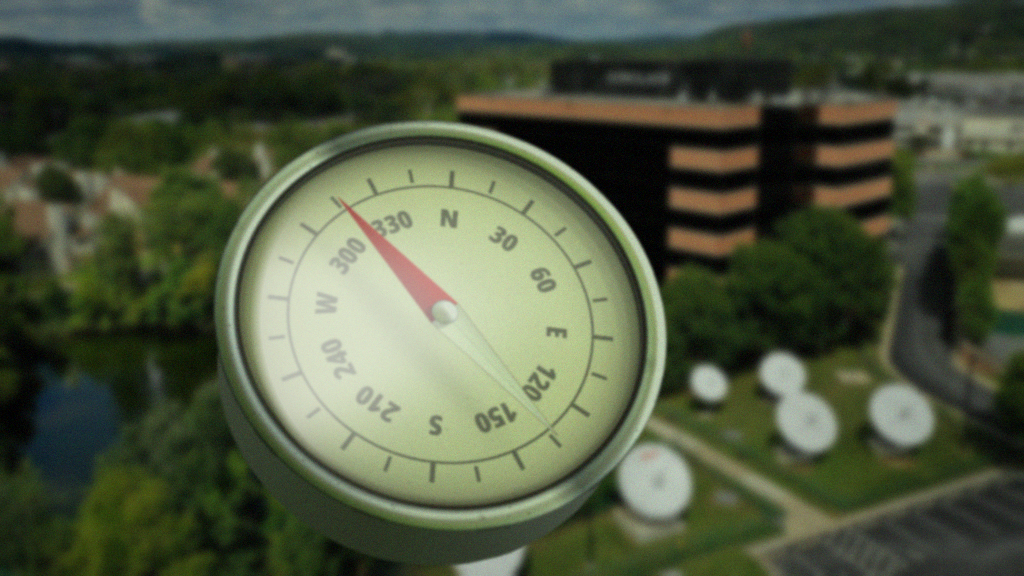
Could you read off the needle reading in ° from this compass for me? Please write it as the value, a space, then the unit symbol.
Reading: 315 °
